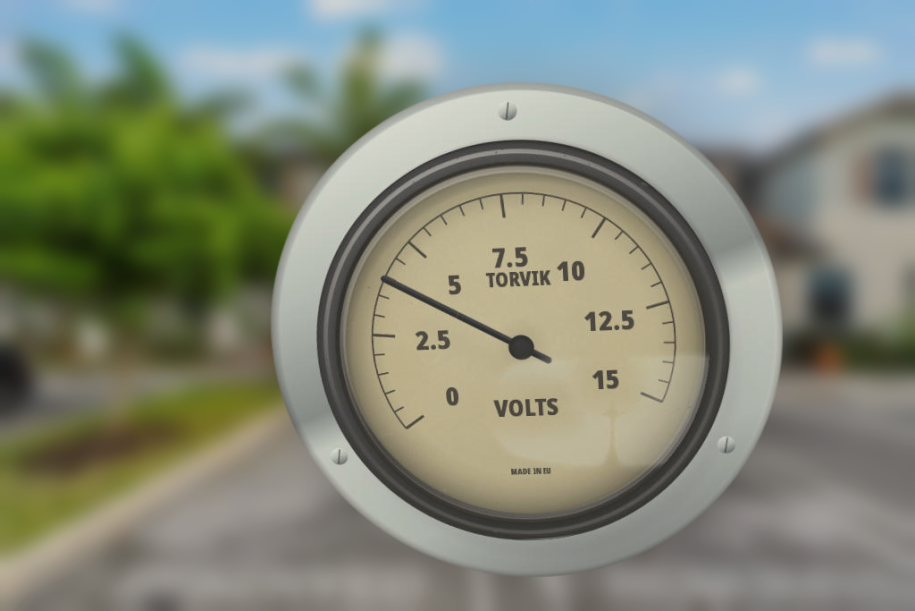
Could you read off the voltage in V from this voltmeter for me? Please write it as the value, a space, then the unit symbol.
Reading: 4 V
